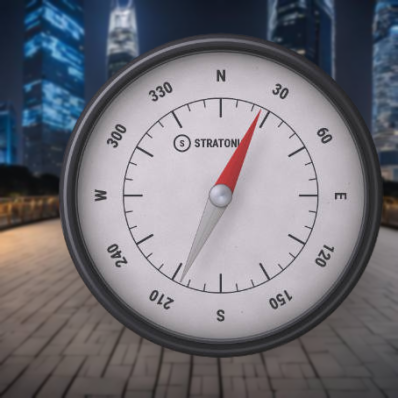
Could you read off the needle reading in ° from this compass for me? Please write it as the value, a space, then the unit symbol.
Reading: 25 °
